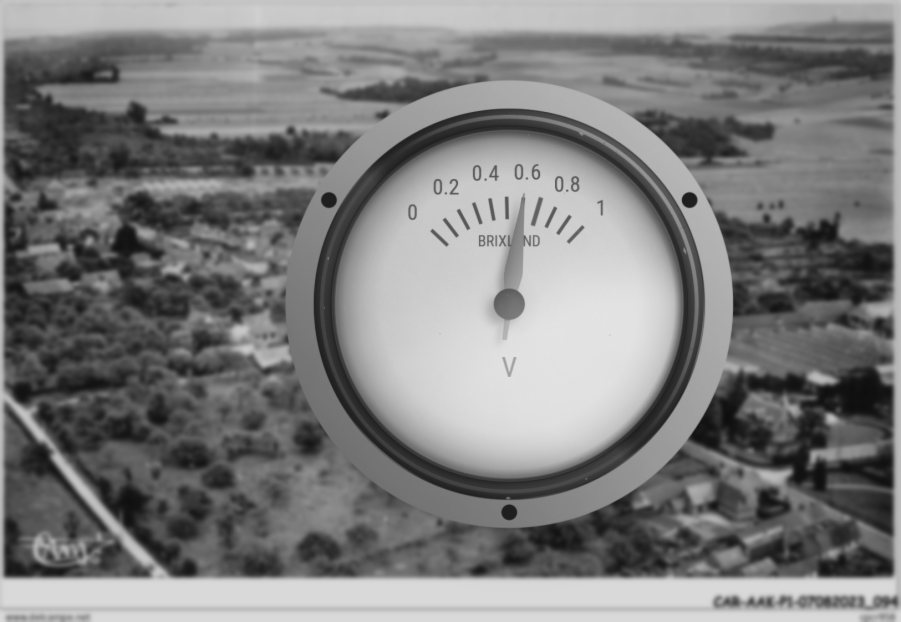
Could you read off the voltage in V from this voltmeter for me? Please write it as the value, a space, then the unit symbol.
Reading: 0.6 V
